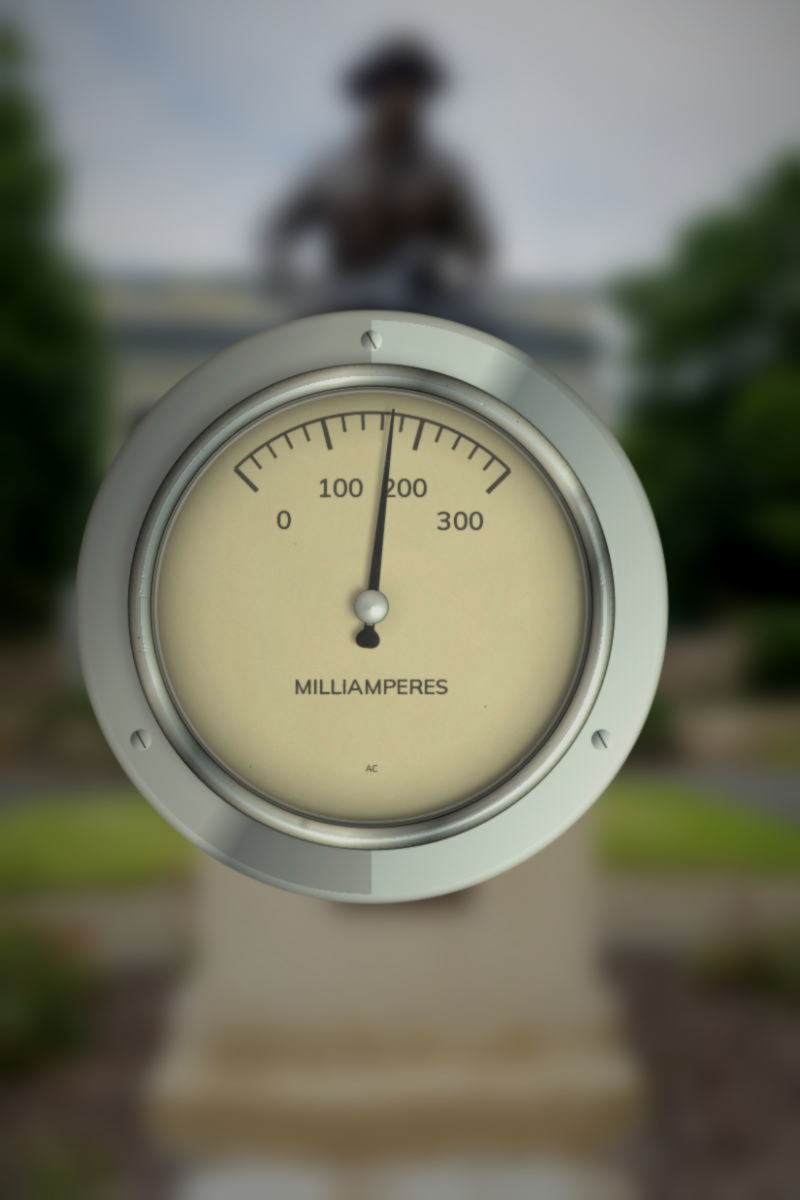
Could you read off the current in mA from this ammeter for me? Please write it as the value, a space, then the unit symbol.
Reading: 170 mA
